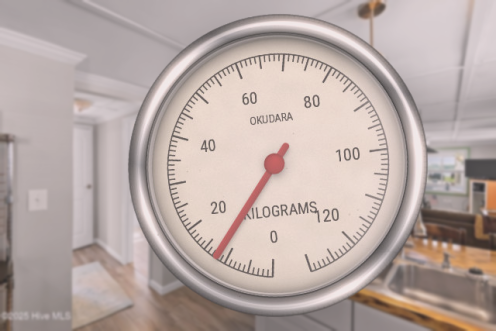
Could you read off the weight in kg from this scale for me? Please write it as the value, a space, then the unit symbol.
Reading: 12 kg
